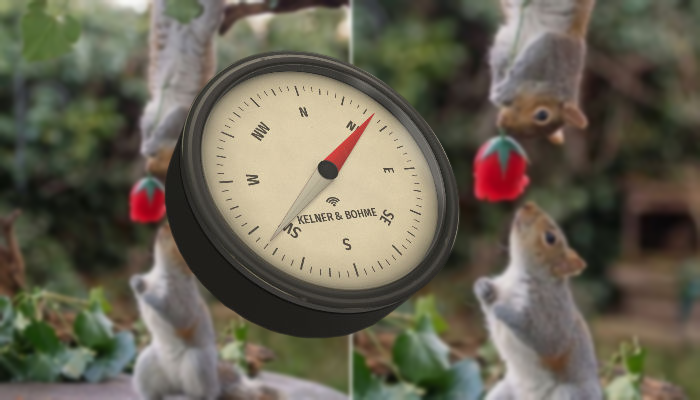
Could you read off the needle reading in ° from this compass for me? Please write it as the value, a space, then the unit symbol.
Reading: 50 °
